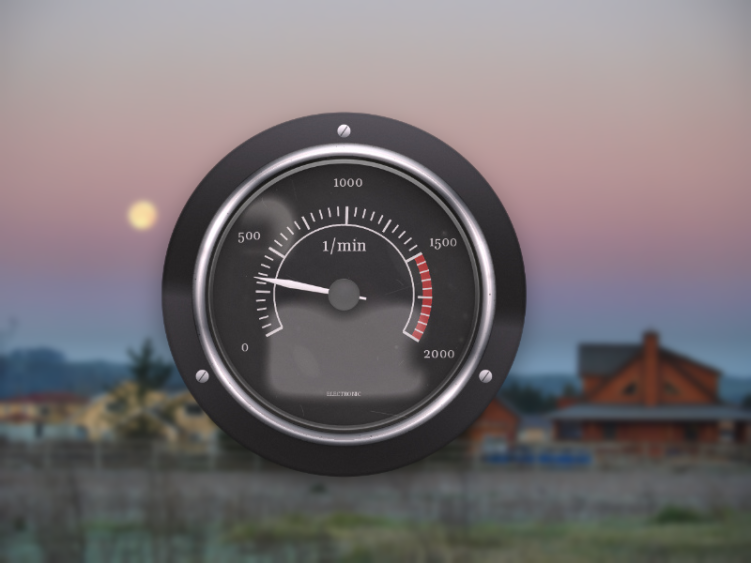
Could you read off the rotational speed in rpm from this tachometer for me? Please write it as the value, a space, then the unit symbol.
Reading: 325 rpm
